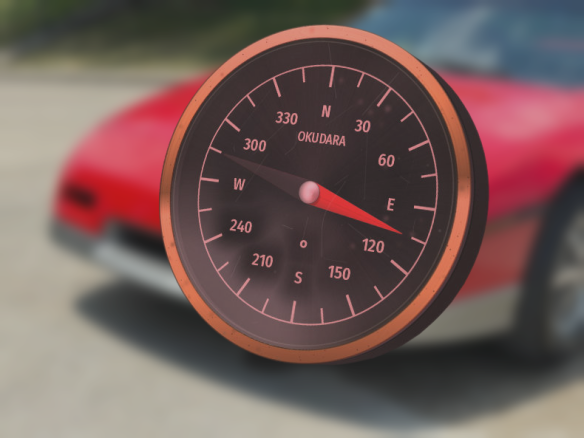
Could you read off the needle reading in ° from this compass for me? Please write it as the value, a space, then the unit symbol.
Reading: 105 °
